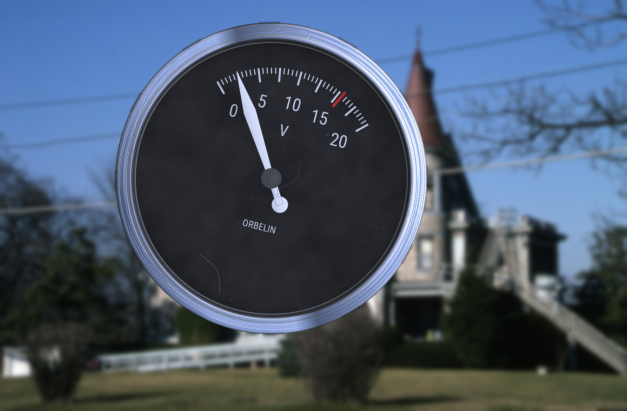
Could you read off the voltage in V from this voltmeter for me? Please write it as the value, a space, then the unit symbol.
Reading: 2.5 V
